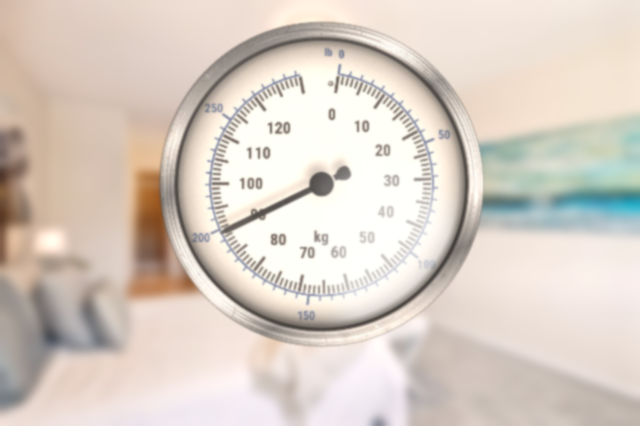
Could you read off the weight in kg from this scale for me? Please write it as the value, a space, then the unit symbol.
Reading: 90 kg
